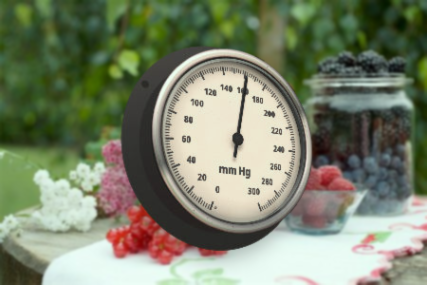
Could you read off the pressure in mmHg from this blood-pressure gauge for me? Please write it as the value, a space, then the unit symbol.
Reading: 160 mmHg
